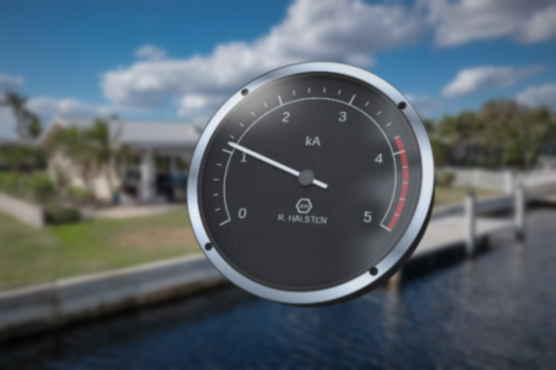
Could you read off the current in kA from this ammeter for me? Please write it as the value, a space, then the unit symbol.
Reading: 1.1 kA
